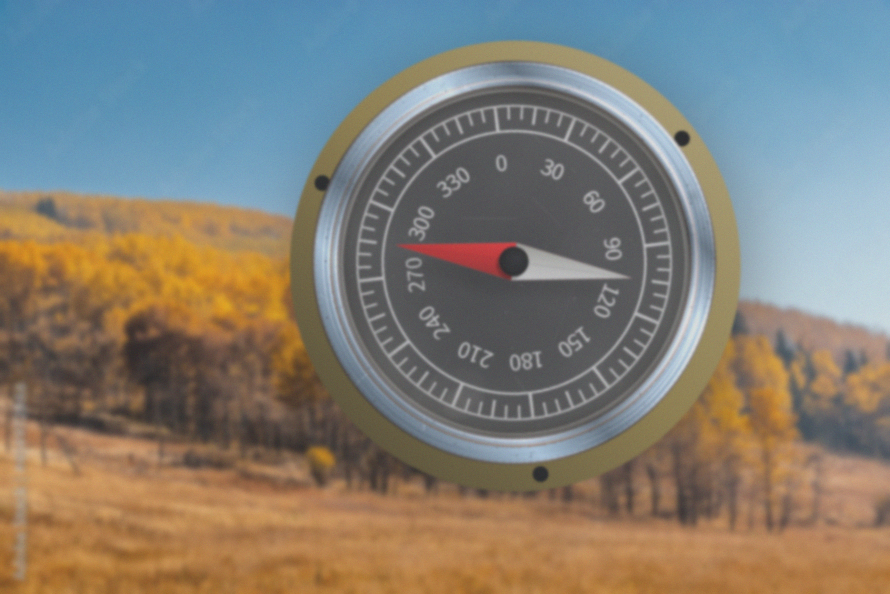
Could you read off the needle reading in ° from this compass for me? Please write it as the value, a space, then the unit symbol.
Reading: 285 °
